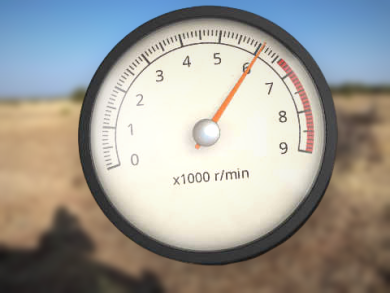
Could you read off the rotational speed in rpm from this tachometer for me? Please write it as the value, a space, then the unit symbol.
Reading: 6100 rpm
